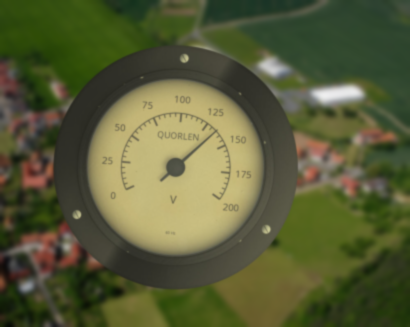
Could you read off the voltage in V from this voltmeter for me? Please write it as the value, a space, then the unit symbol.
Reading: 135 V
